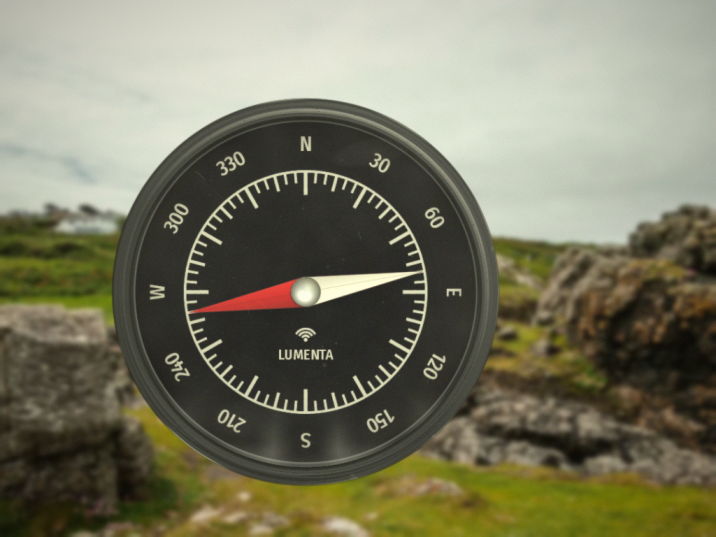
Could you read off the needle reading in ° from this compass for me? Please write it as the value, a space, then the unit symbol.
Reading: 260 °
